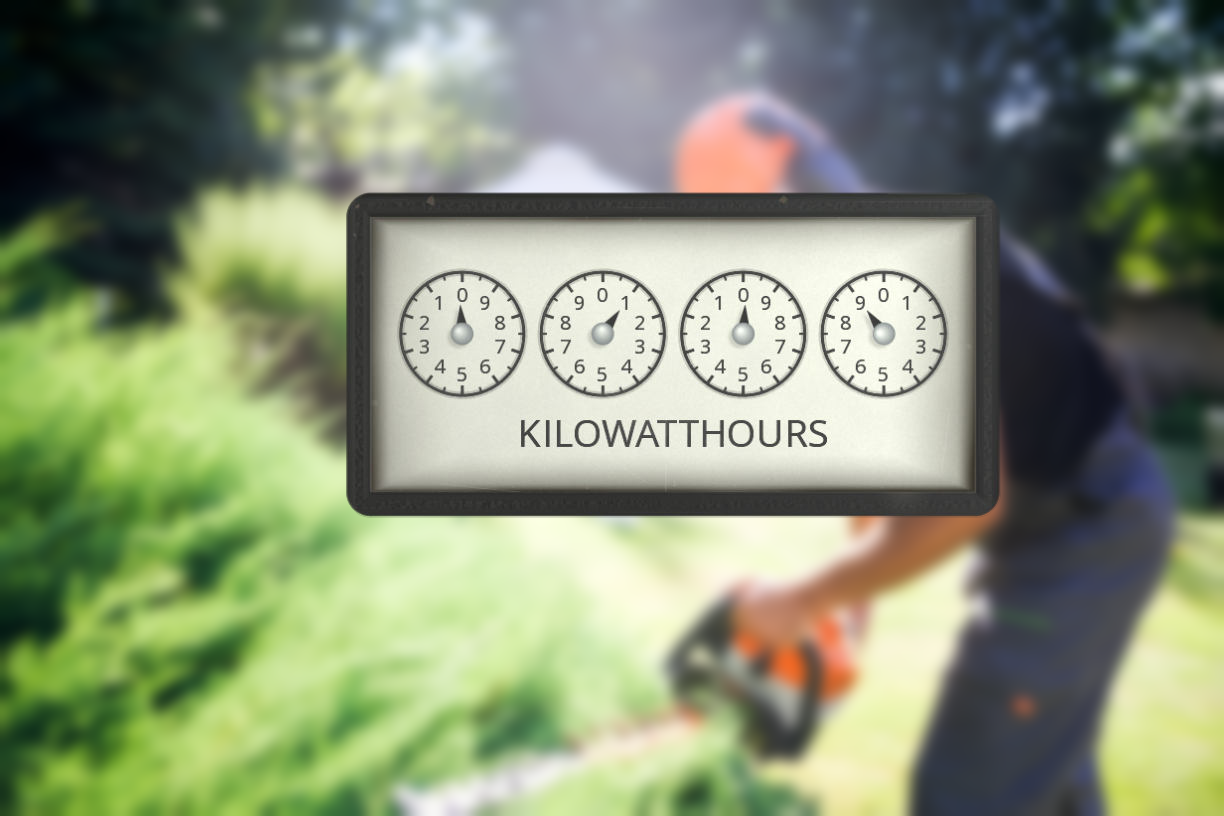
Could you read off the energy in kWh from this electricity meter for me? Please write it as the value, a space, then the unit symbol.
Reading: 99 kWh
